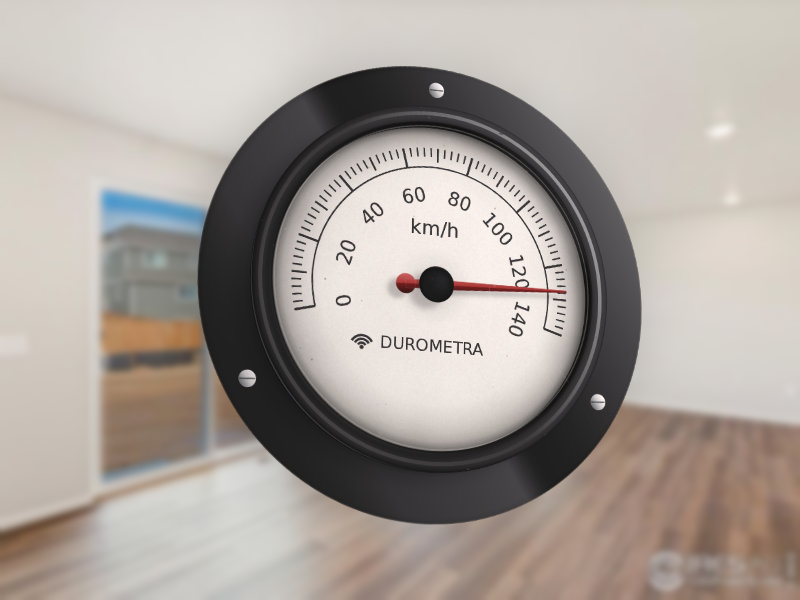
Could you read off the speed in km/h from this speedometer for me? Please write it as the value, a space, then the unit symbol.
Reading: 128 km/h
